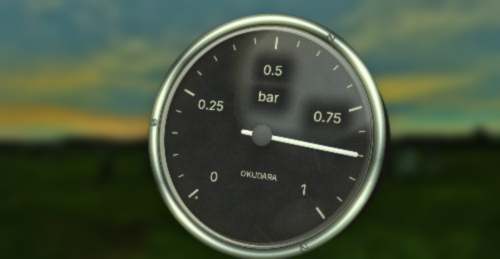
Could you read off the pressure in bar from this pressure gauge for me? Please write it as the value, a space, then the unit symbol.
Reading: 0.85 bar
